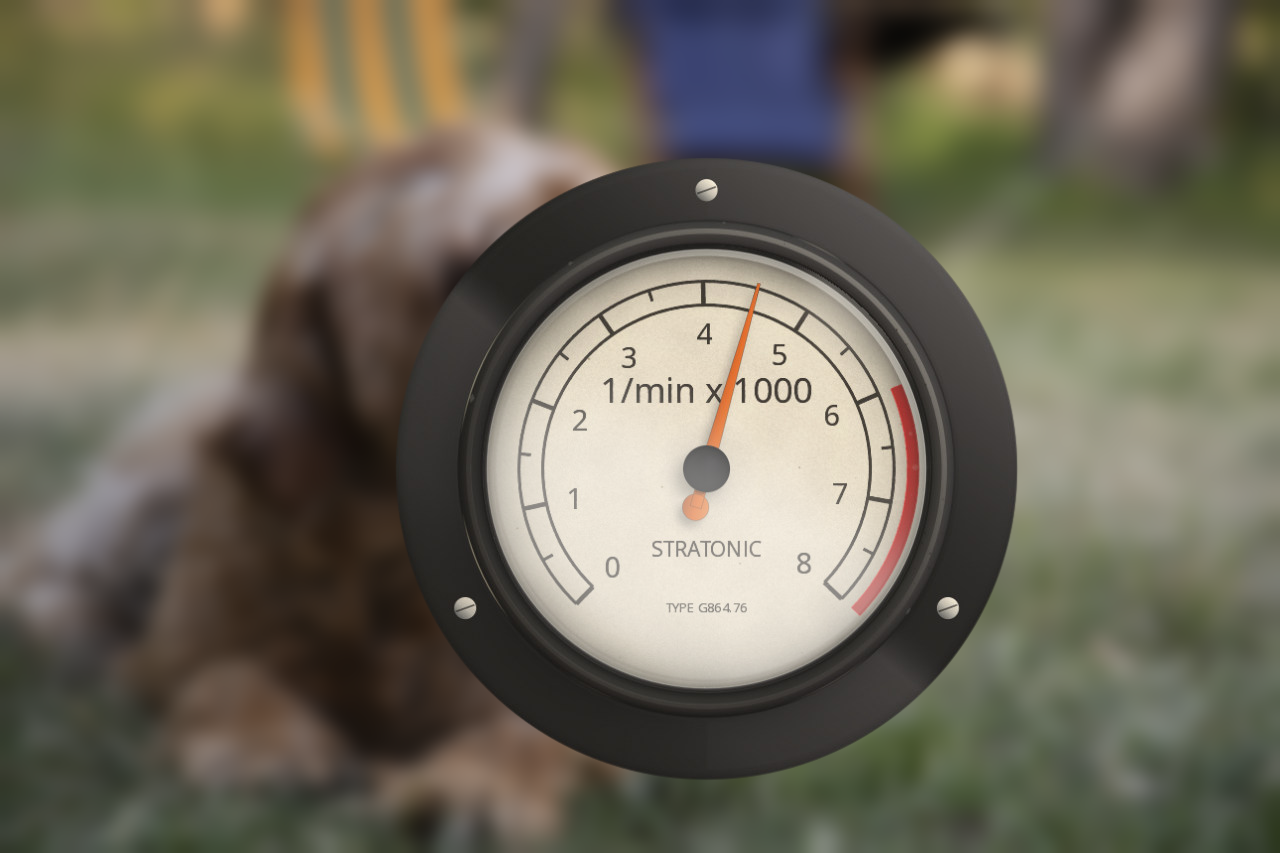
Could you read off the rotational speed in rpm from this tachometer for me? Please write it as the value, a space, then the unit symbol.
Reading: 4500 rpm
